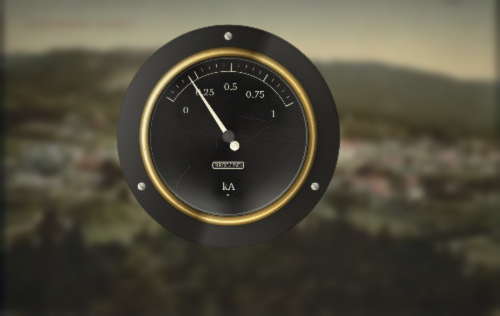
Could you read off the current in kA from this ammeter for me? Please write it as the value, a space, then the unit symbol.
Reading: 0.2 kA
